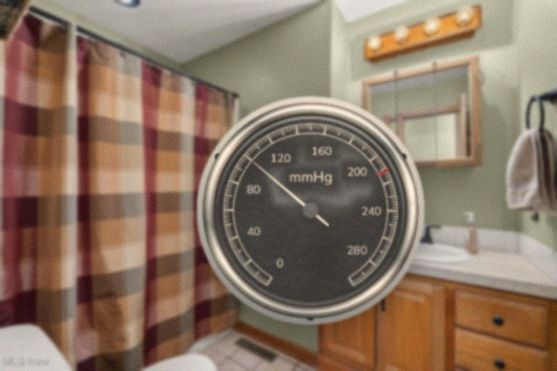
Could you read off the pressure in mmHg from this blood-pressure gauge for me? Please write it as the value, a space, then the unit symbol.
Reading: 100 mmHg
